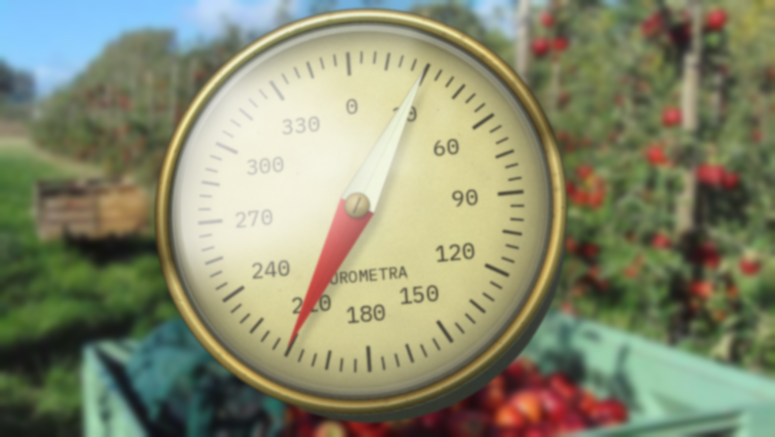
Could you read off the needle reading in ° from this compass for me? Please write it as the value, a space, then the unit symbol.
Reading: 210 °
